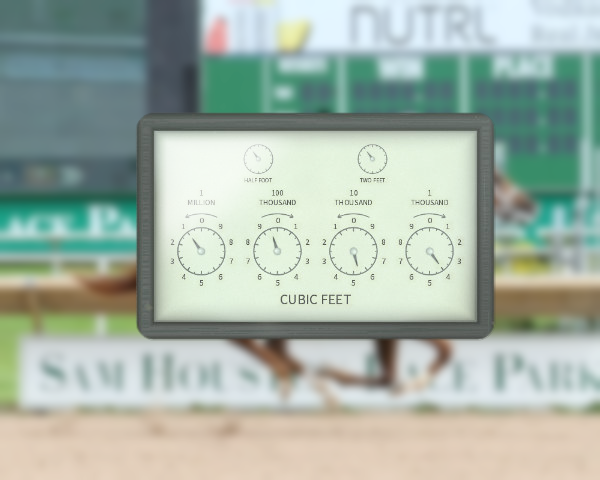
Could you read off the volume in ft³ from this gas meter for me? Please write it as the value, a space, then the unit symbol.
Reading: 95400 ft³
